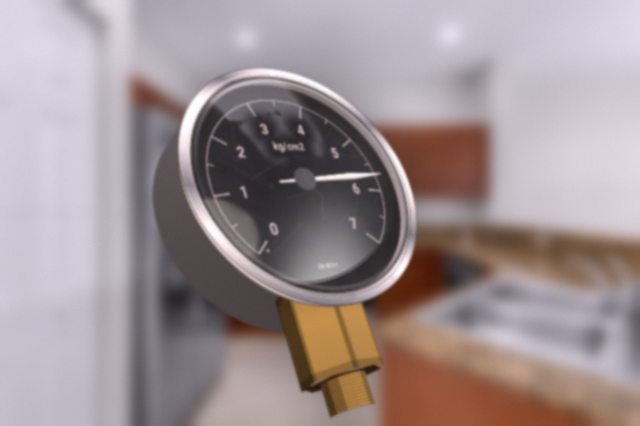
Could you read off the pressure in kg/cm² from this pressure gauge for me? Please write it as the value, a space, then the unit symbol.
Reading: 5.75 kg/cm²
